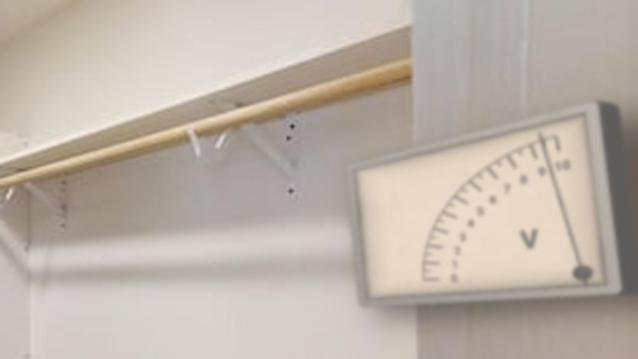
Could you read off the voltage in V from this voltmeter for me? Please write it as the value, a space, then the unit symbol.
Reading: 9.5 V
